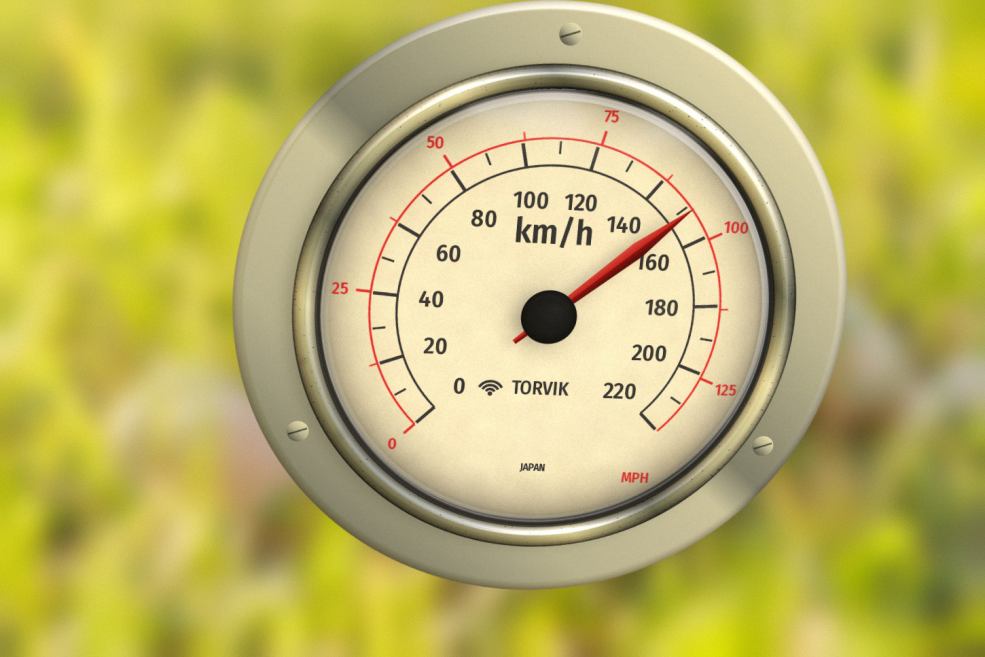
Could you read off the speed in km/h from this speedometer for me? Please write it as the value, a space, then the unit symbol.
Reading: 150 km/h
